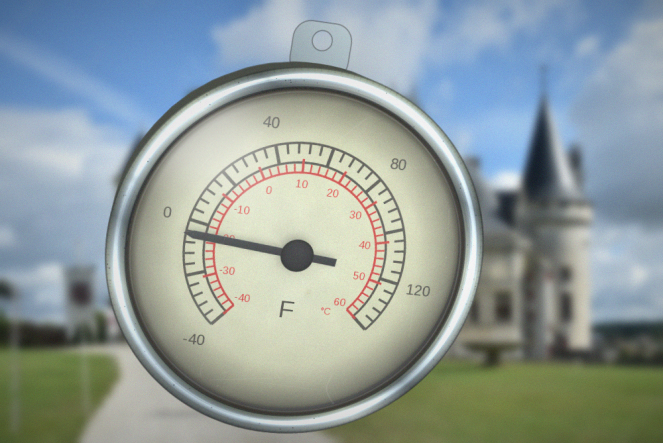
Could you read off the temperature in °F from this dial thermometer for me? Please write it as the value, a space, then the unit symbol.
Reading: -4 °F
